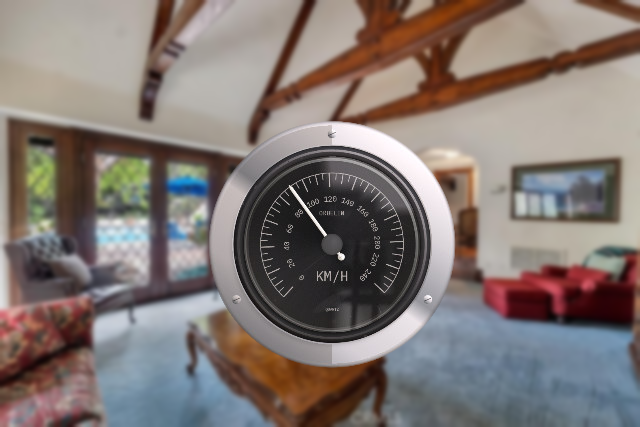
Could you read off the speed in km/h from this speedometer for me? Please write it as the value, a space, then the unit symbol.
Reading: 90 km/h
